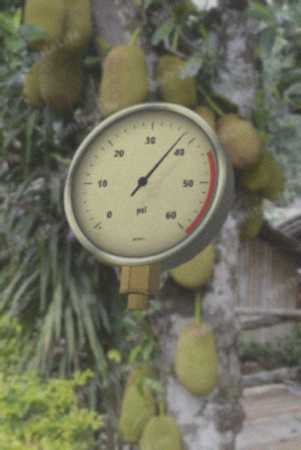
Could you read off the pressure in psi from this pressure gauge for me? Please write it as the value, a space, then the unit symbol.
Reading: 38 psi
